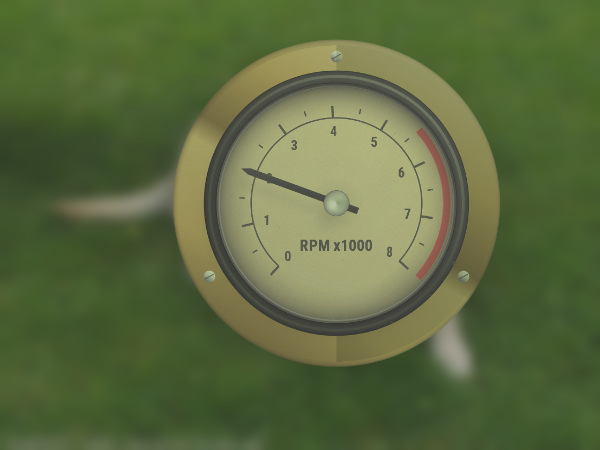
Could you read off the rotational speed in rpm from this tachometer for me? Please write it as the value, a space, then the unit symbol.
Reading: 2000 rpm
